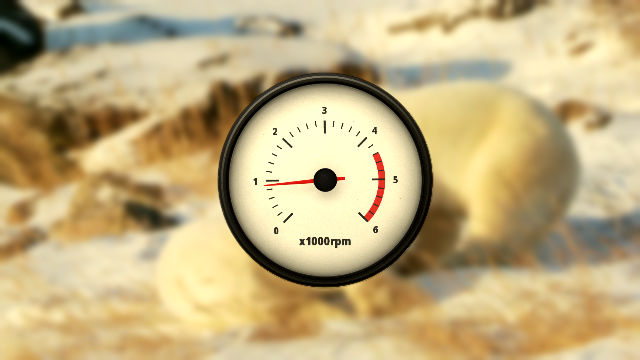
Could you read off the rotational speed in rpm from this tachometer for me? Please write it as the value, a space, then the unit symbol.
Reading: 900 rpm
